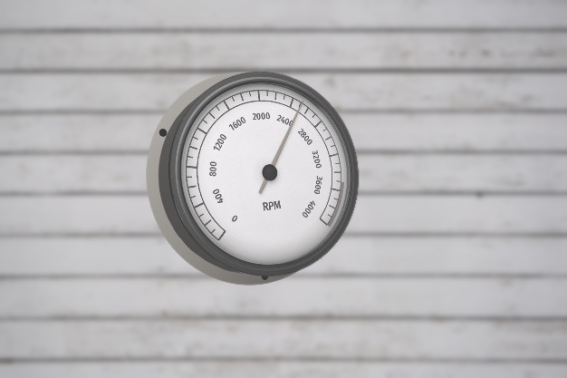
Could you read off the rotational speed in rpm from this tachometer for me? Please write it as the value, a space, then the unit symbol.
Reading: 2500 rpm
